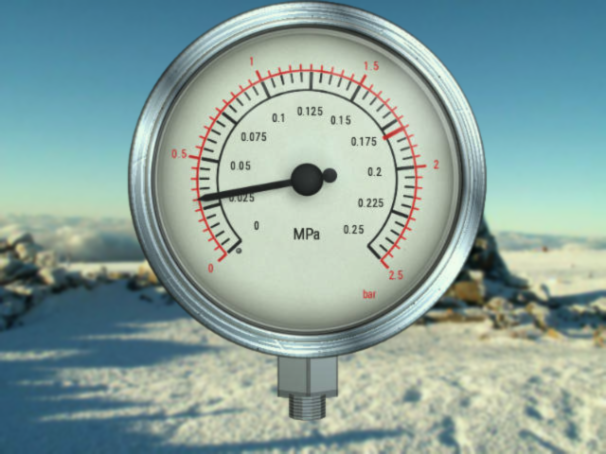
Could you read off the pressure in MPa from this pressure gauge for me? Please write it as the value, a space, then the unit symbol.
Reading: 0.03 MPa
